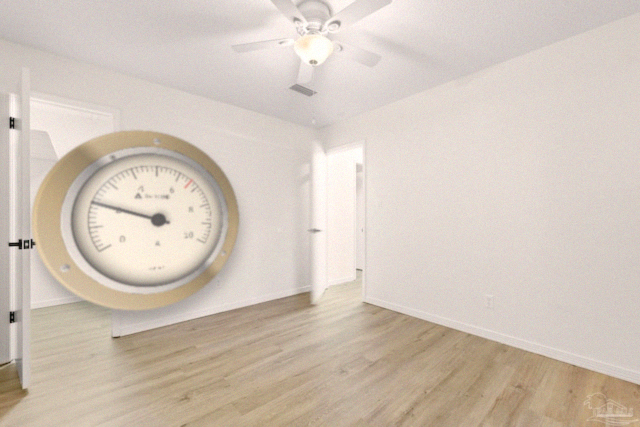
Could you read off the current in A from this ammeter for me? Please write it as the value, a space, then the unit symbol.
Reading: 2 A
